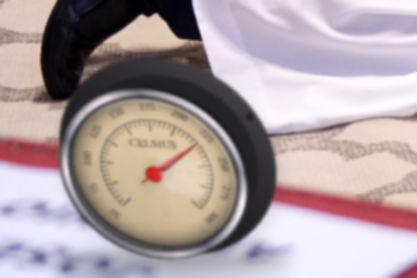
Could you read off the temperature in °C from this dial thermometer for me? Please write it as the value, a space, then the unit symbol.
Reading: 225 °C
